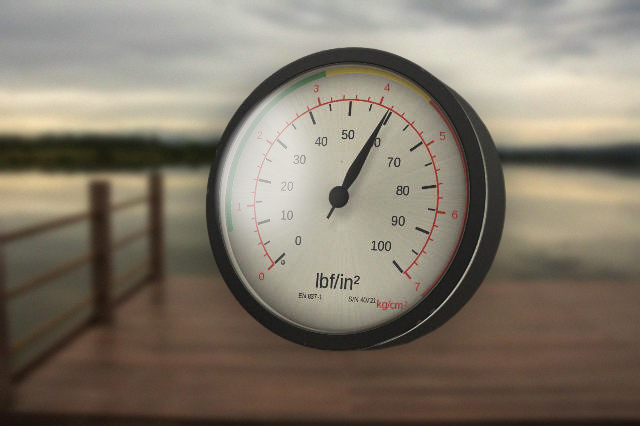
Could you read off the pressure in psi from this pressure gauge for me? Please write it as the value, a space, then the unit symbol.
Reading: 60 psi
